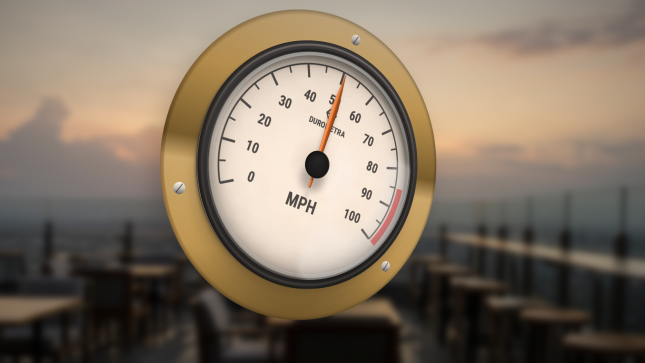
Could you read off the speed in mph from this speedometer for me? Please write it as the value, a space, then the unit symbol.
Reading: 50 mph
